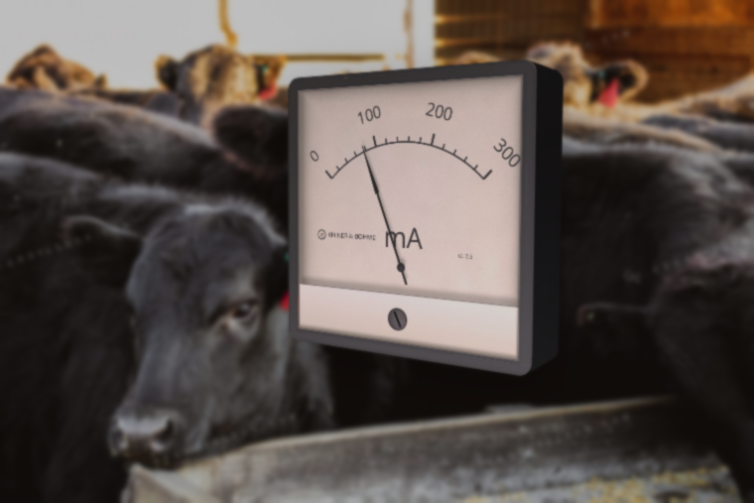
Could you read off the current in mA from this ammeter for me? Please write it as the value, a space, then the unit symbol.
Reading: 80 mA
